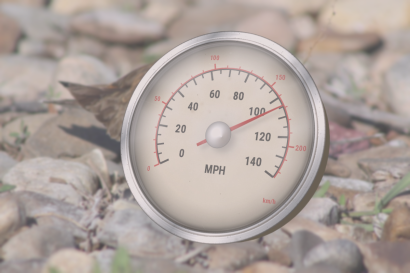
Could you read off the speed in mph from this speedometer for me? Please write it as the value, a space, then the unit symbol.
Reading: 105 mph
